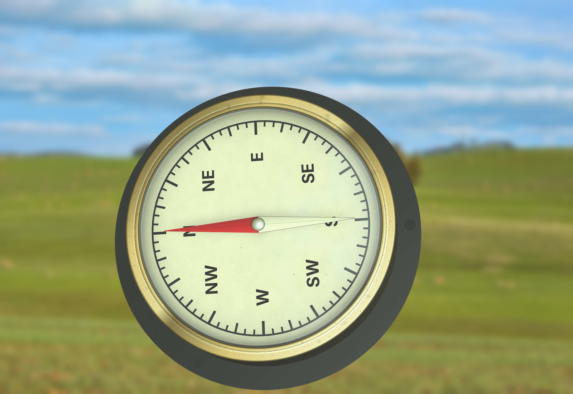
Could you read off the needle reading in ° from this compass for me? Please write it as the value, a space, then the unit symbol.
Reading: 0 °
